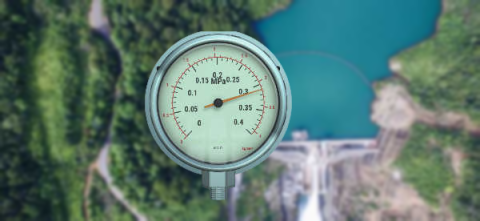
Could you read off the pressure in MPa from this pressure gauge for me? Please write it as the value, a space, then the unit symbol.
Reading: 0.31 MPa
